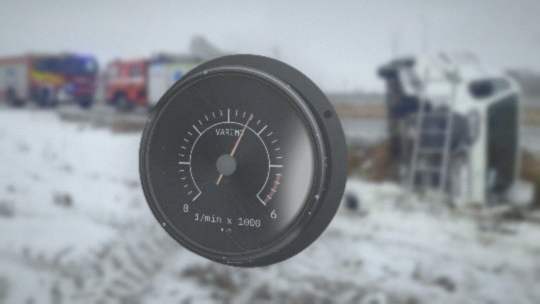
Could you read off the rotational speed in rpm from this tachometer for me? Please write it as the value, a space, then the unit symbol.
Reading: 3600 rpm
